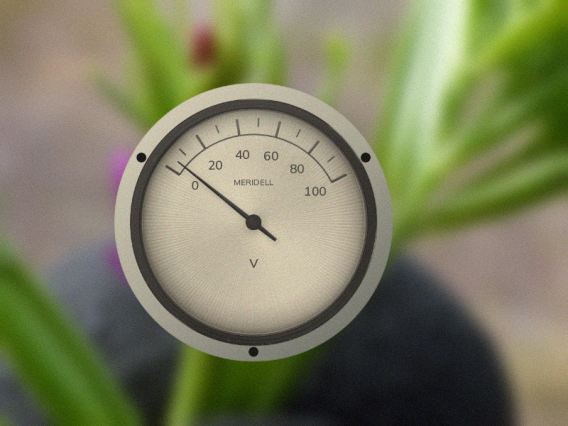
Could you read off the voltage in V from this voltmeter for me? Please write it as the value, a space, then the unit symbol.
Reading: 5 V
